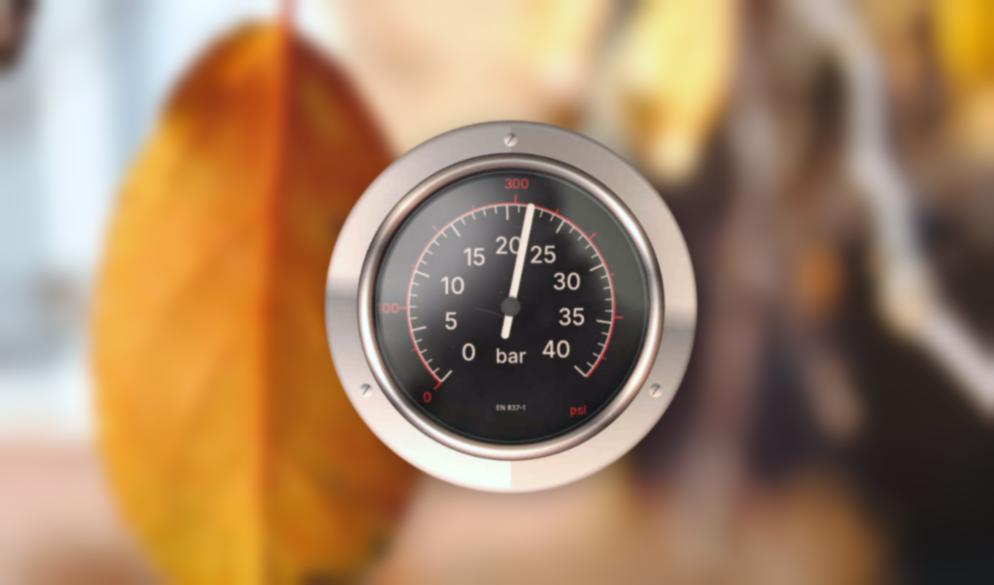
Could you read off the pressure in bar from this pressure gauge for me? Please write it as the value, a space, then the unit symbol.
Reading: 22 bar
